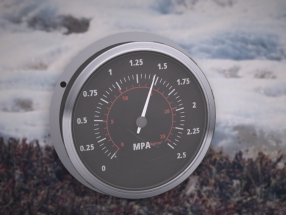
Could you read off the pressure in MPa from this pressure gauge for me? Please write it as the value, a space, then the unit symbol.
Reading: 1.45 MPa
